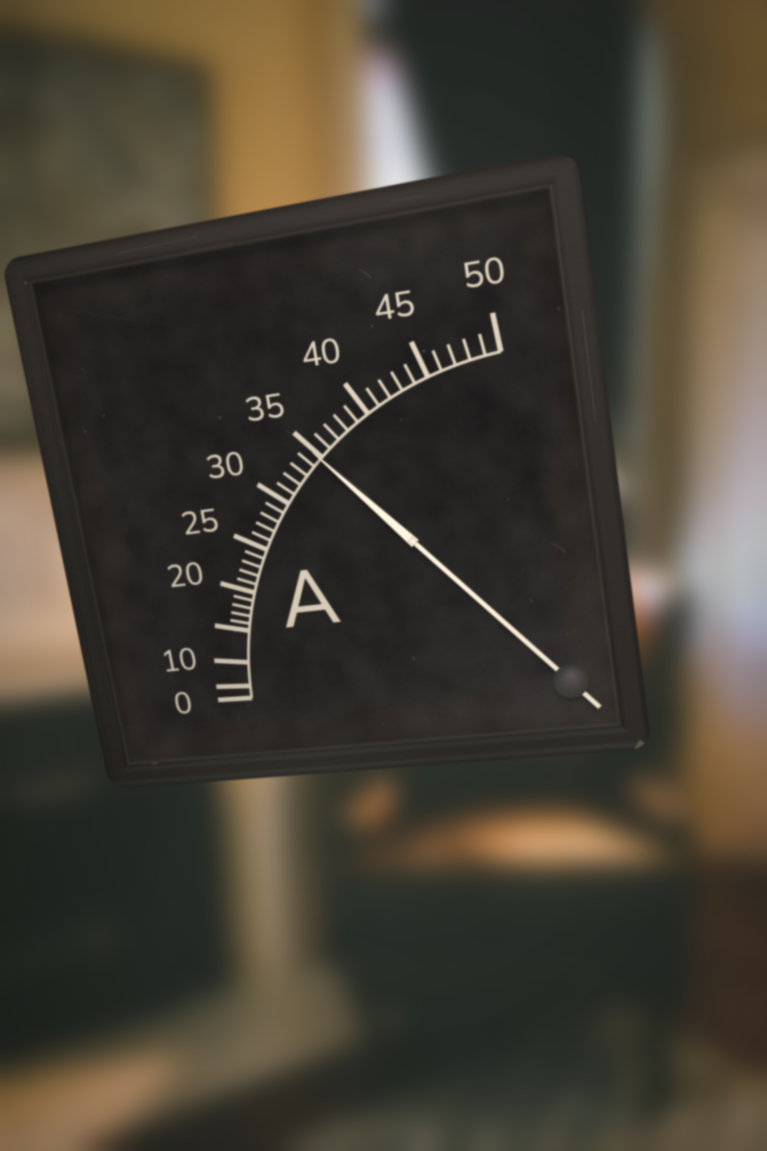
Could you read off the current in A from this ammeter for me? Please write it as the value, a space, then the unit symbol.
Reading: 35 A
